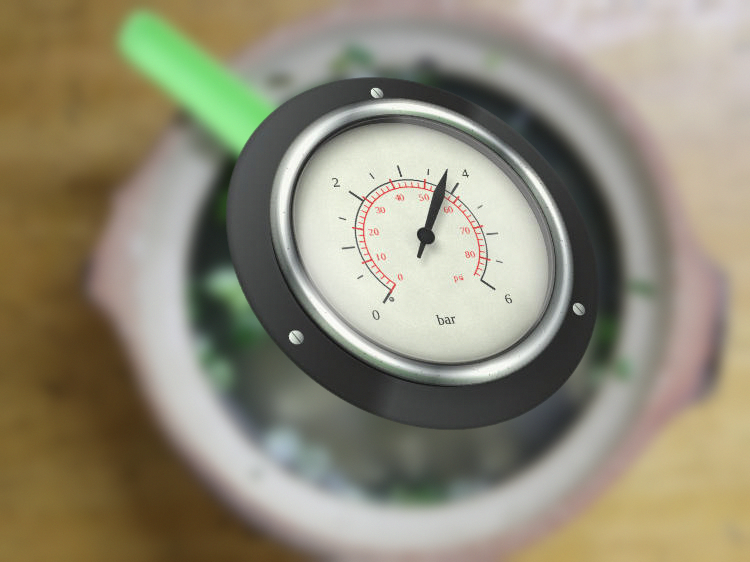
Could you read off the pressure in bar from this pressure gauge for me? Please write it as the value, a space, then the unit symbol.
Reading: 3.75 bar
